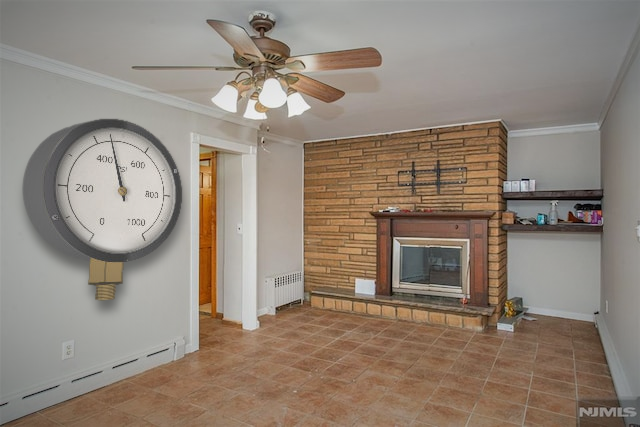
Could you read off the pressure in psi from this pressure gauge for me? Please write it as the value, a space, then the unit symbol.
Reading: 450 psi
